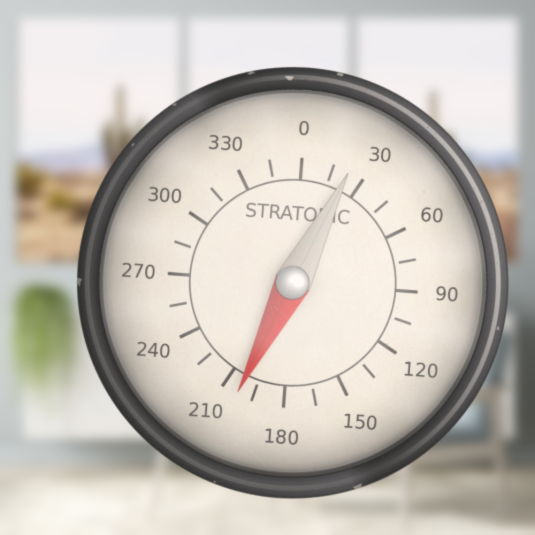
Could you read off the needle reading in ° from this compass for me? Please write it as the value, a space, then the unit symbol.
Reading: 202.5 °
